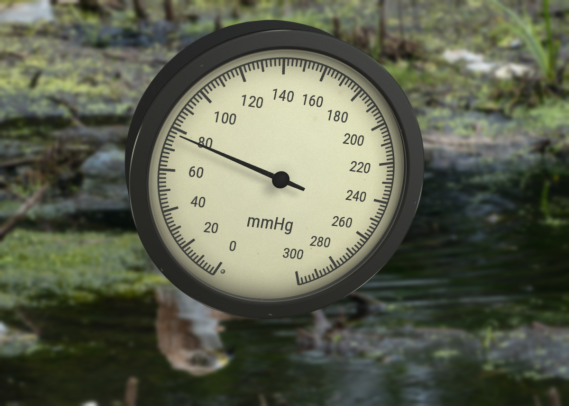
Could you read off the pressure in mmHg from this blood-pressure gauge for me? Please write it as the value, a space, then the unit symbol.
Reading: 78 mmHg
